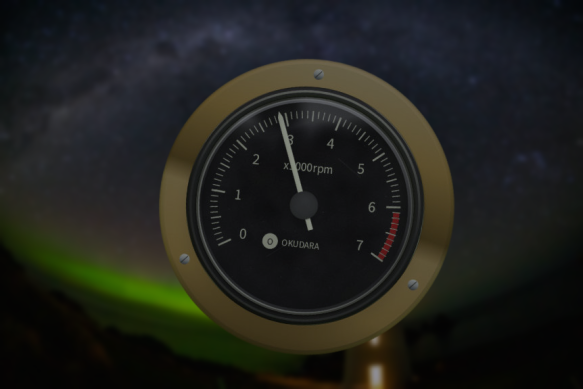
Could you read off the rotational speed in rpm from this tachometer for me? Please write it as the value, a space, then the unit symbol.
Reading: 2900 rpm
